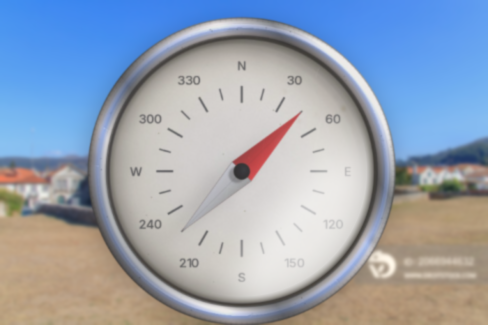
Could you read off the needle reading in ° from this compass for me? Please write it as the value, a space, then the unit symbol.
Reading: 45 °
